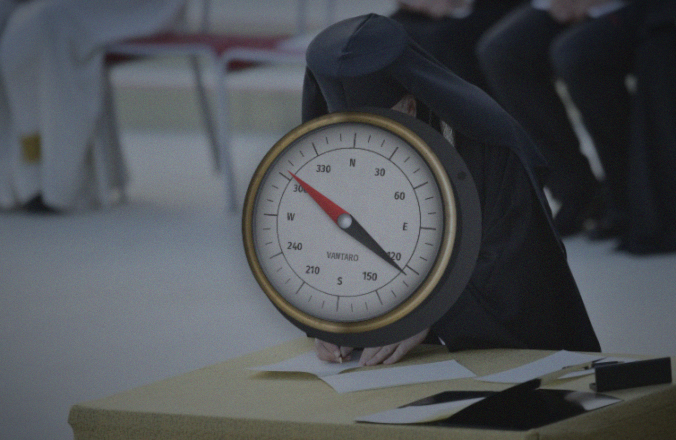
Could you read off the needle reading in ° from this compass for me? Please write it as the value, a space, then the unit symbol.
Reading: 305 °
